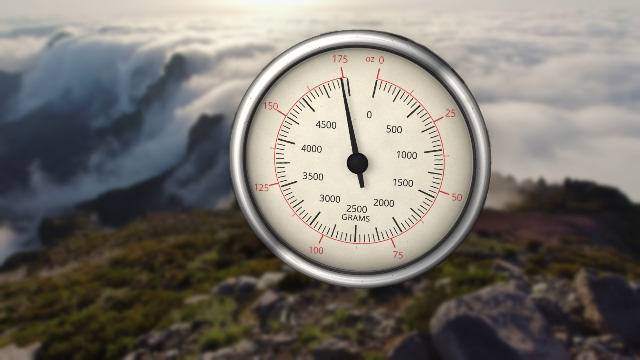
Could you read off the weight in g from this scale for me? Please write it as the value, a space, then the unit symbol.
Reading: 4950 g
